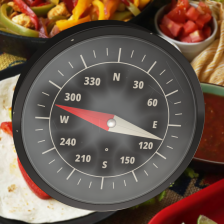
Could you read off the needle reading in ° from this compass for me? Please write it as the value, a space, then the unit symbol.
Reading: 285 °
